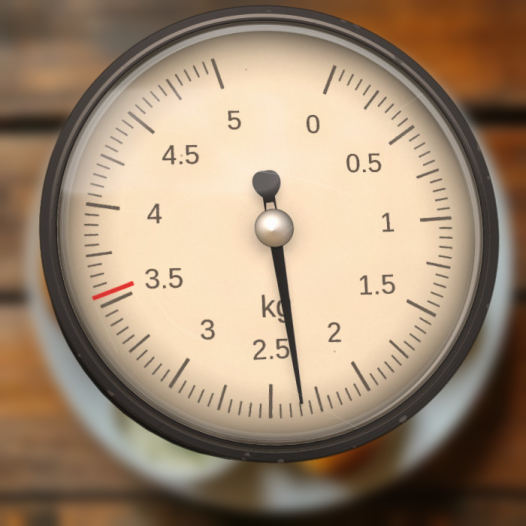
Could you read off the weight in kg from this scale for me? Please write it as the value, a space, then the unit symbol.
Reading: 2.35 kg
